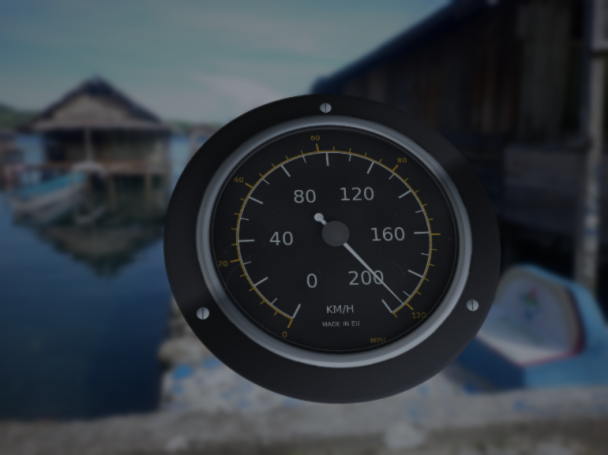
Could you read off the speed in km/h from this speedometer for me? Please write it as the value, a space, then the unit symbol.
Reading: 195 km/h
